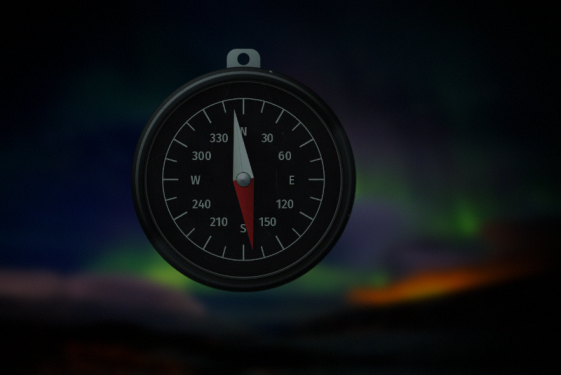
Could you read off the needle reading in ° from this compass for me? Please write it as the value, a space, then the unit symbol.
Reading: 172.5 °
